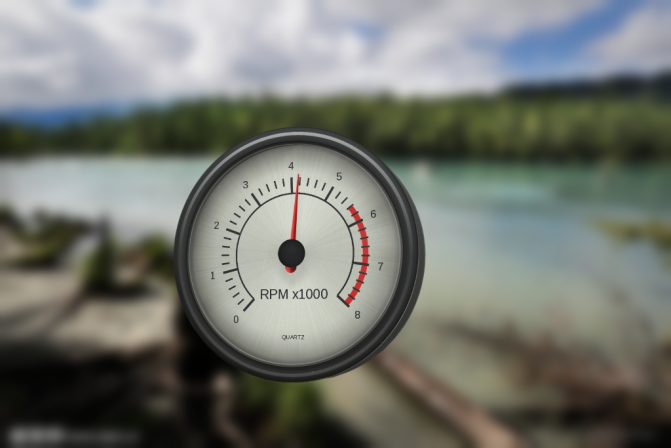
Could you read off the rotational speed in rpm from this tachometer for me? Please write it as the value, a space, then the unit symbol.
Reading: 4200 rpm
